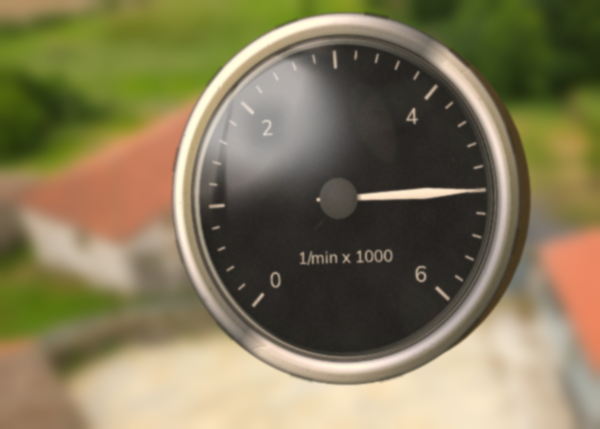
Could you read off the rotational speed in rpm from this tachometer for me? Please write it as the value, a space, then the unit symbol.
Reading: 5000 rpm
